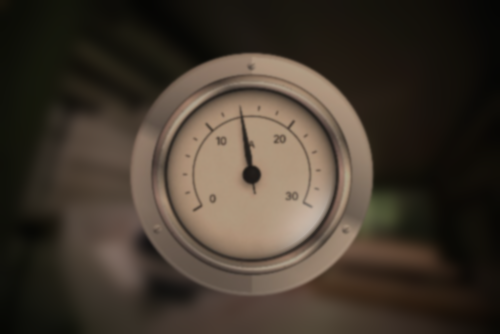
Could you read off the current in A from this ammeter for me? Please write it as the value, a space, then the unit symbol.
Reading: 14 A
